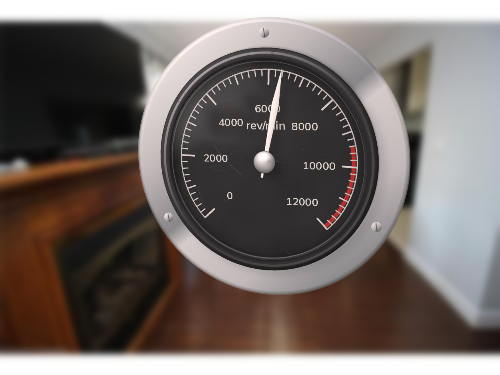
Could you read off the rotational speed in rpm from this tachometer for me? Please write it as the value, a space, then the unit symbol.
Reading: 6400 rpm
